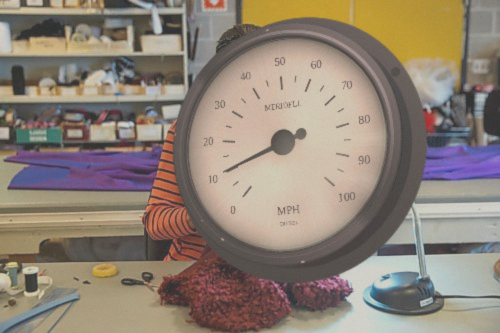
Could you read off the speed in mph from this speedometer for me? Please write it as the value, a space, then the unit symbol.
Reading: 10 mph
